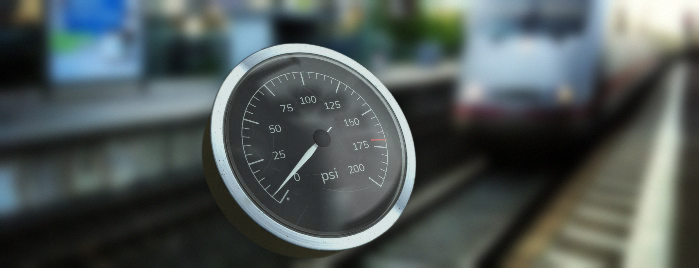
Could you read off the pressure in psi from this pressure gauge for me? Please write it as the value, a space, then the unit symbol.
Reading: 5 psi
